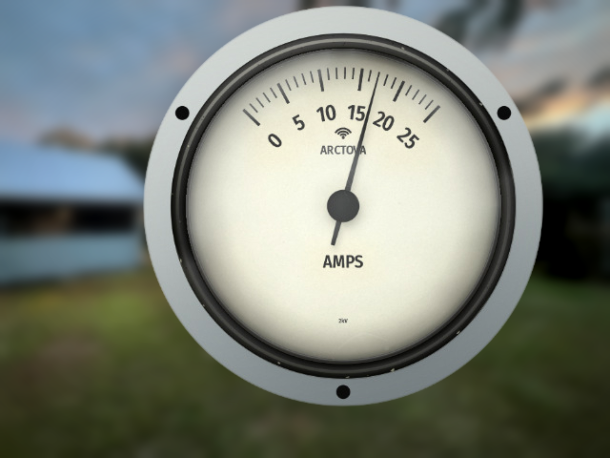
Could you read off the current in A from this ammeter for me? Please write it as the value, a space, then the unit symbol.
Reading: 17 A
